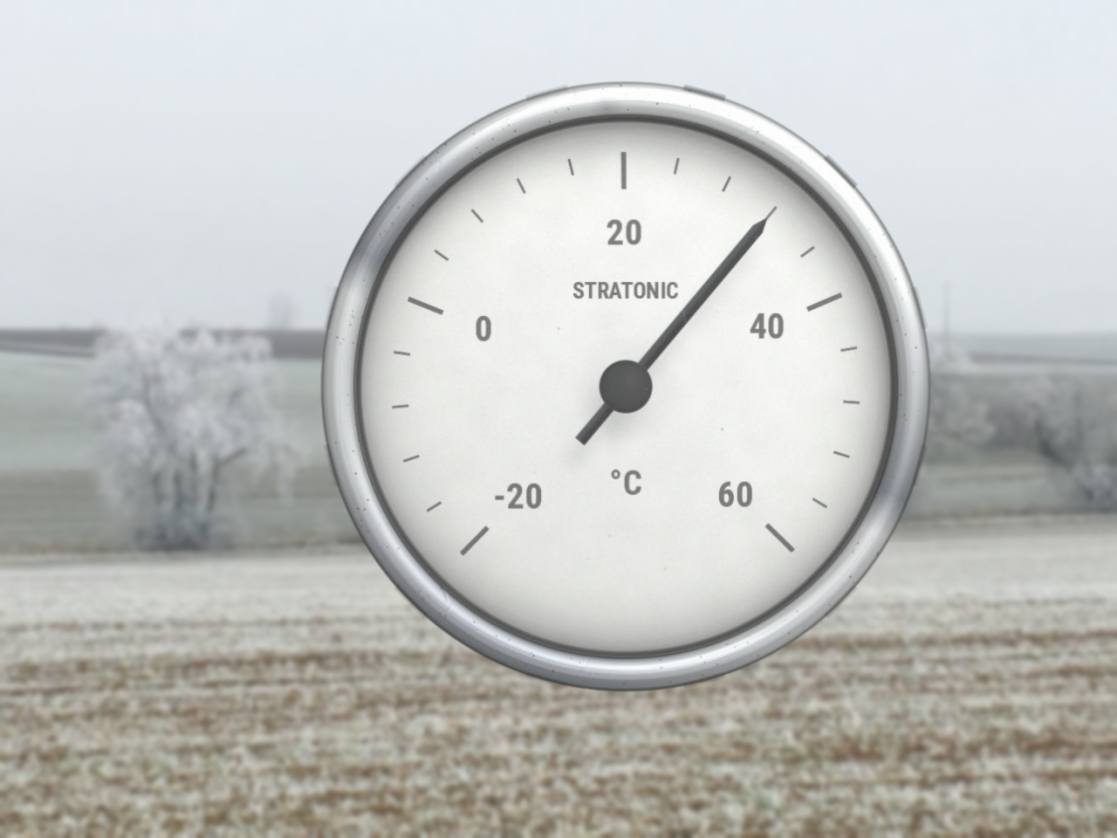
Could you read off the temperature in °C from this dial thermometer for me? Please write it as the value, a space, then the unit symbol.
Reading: 32 °C
